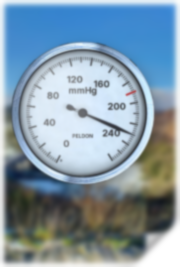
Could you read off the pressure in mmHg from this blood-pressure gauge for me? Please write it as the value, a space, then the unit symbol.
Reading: 230 mmHg
